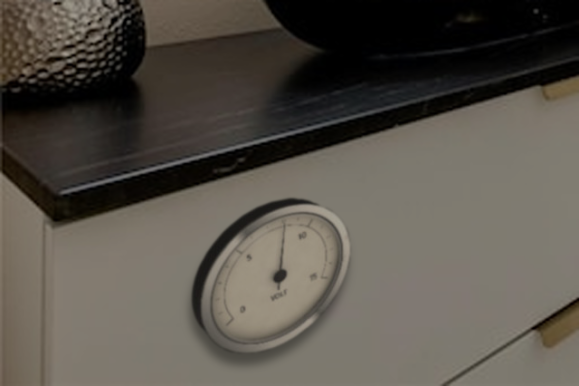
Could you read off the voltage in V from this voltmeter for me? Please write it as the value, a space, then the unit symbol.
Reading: 8 V
